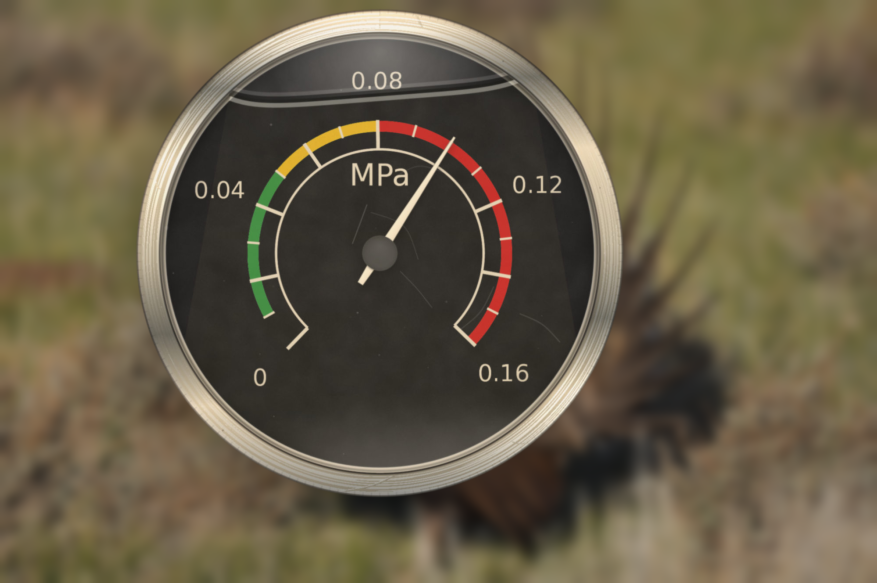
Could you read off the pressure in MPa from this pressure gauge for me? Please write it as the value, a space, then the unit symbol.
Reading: 0.1 MPa
